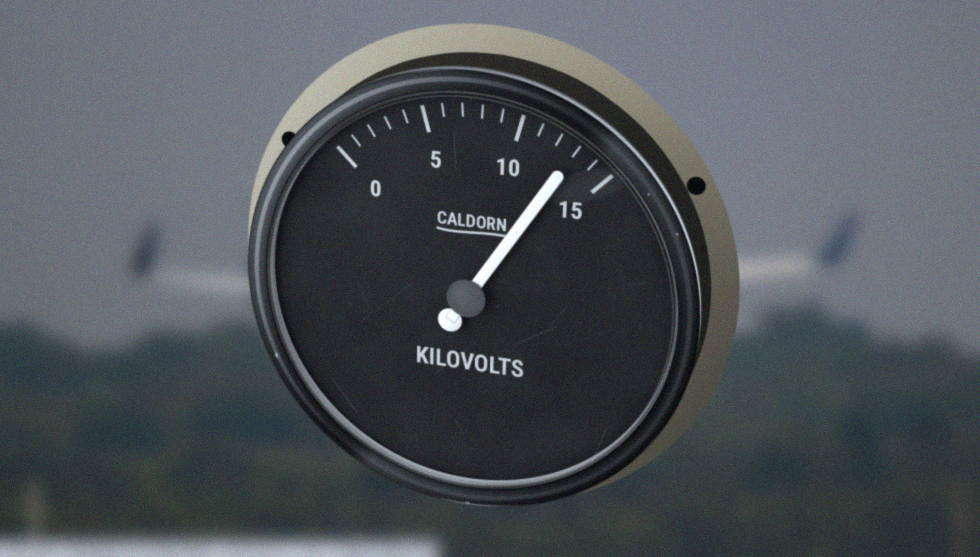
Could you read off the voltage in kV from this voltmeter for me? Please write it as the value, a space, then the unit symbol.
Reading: 13 kV
